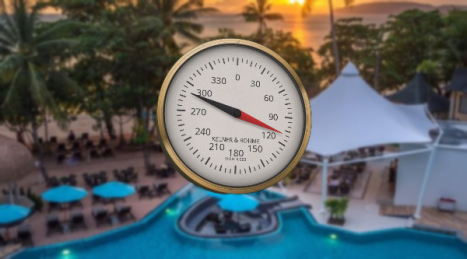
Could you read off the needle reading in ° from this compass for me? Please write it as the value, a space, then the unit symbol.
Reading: 110 °
